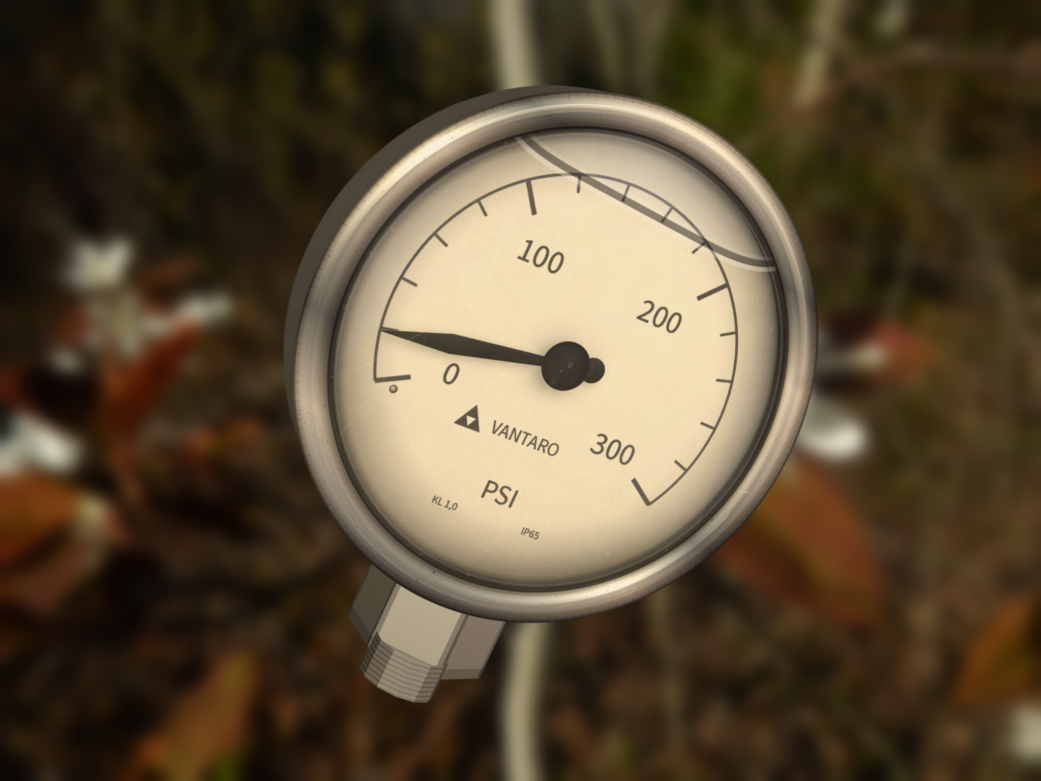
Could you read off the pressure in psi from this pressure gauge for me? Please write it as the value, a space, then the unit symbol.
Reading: 20 psi
